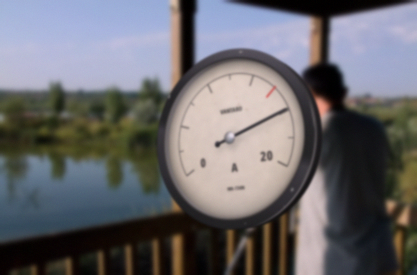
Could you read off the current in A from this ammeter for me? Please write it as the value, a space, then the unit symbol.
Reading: 16 A
